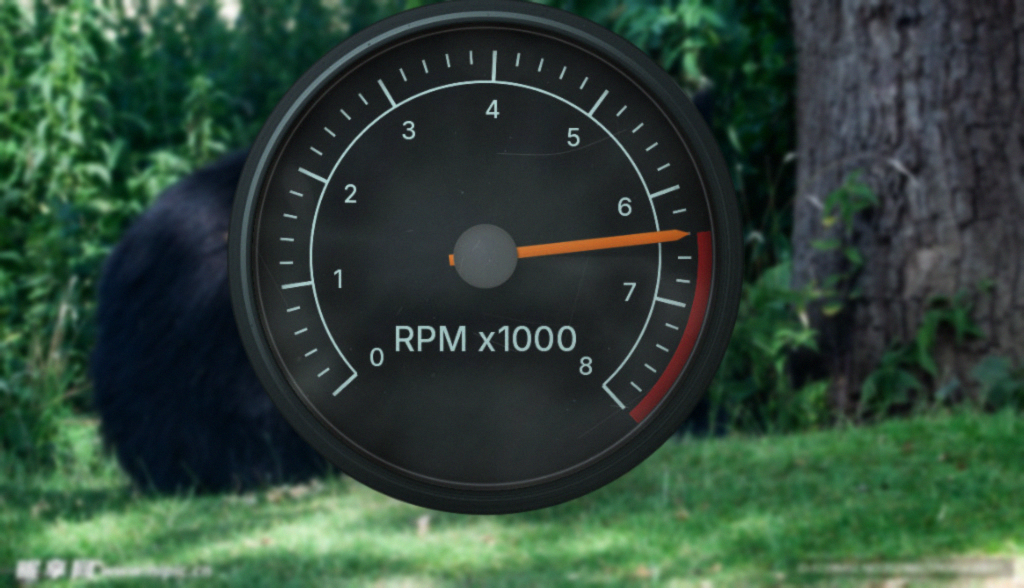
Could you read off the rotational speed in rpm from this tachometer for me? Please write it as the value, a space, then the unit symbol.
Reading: 6400 rpm
